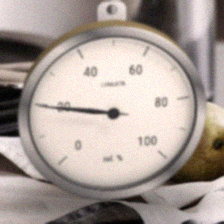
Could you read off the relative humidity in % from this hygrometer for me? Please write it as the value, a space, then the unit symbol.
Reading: 20 %
